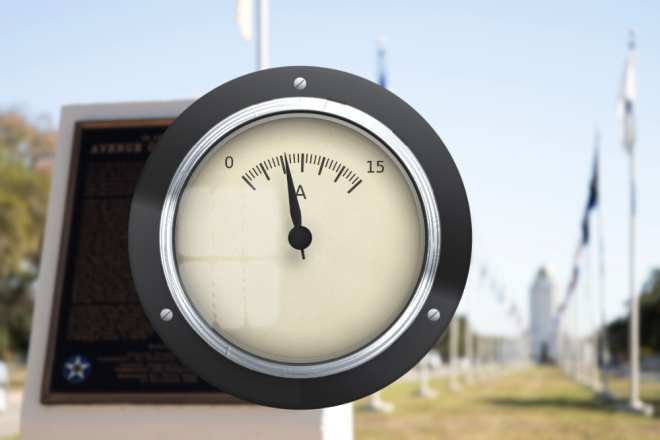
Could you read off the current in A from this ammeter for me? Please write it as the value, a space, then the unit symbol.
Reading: 5.5 A
